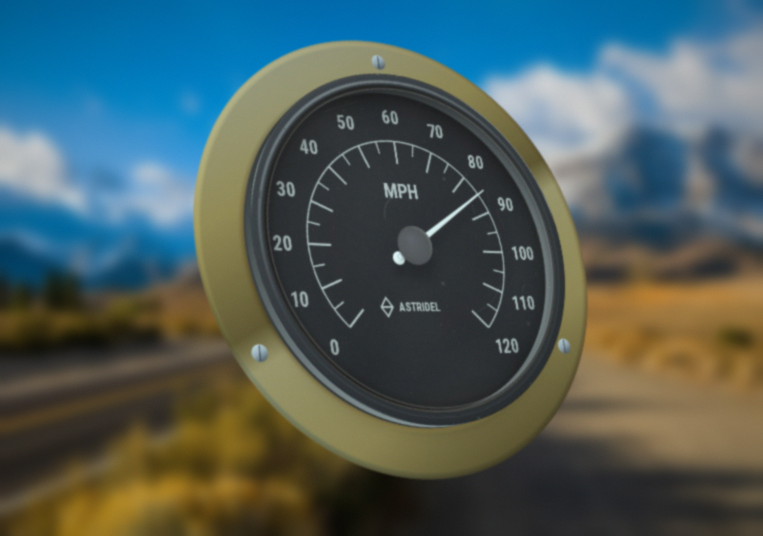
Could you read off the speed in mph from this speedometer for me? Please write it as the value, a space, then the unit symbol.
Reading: 85 mph
